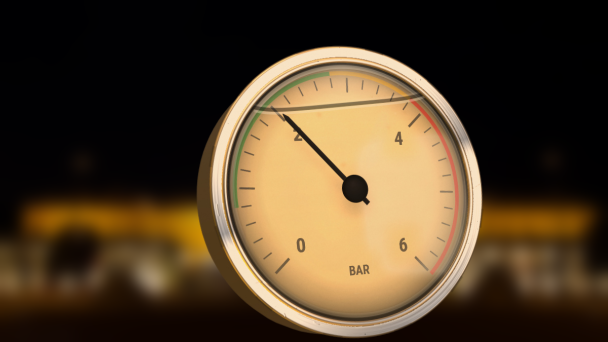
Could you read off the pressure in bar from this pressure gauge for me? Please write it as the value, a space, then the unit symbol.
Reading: 2 bar
